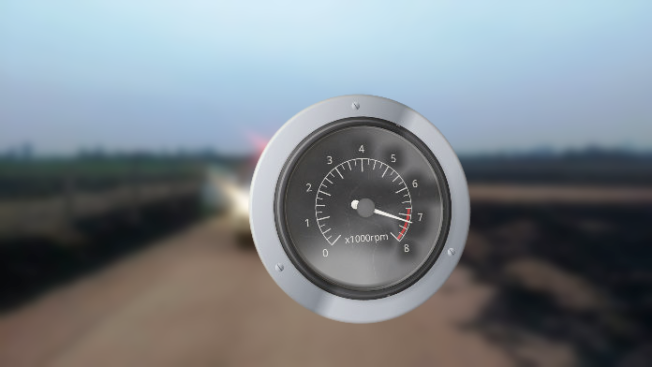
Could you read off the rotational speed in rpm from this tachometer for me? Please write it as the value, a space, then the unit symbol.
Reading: 7250 rpm
